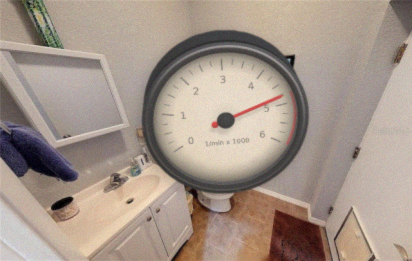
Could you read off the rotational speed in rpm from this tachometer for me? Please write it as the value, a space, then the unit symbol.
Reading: 4750 rpm
